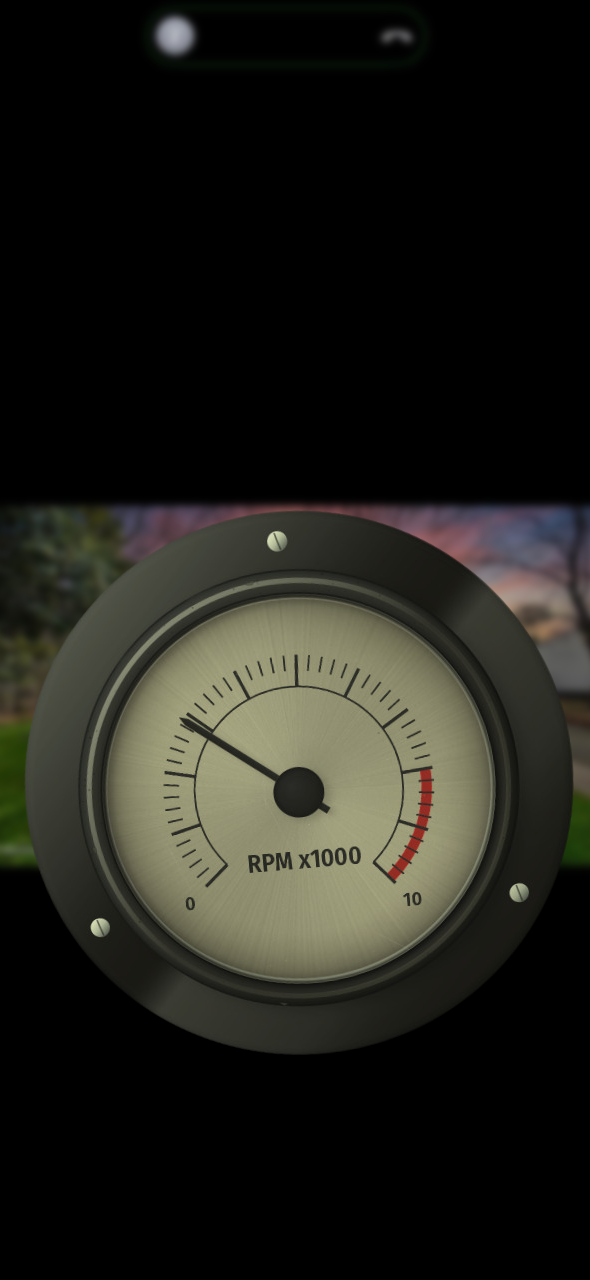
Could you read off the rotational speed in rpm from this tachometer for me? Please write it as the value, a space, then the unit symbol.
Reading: 2900 rpm
